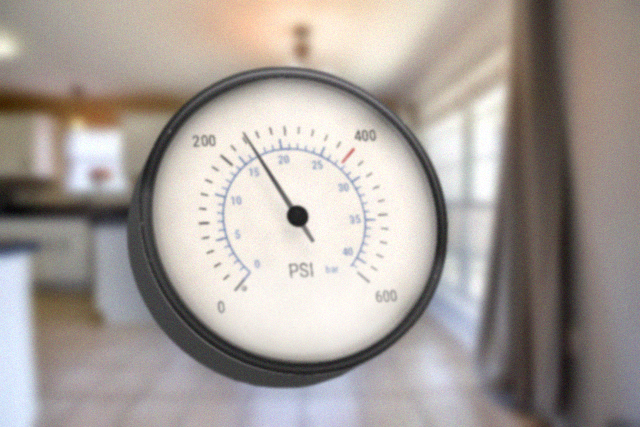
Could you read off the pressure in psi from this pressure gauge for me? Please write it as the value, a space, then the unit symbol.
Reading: 240 psi
